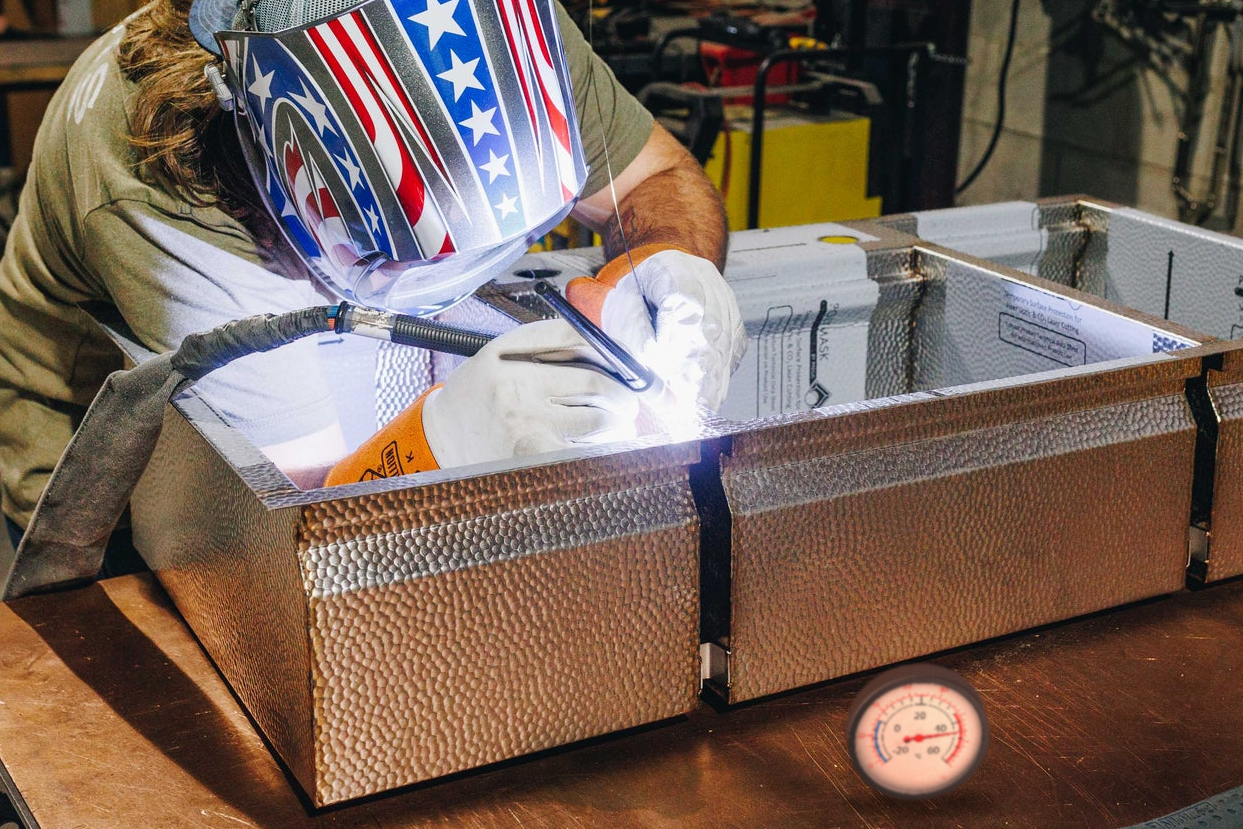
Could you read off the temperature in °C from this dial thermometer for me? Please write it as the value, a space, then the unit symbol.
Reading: 44 °C
